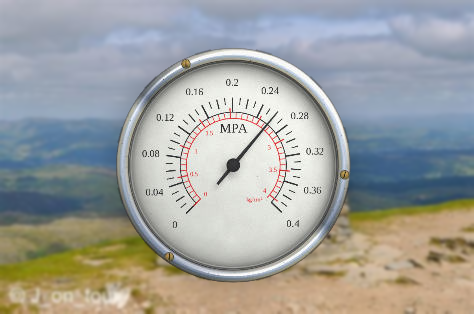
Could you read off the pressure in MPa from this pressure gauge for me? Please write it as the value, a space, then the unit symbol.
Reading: 0.26 MPa
